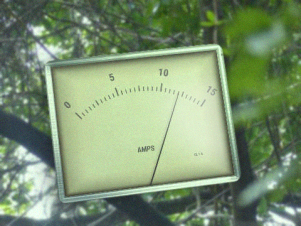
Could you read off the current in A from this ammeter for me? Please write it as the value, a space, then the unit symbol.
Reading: 12 A
